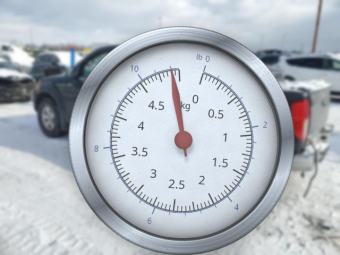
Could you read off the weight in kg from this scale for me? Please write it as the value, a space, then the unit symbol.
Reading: 4.9 kg
